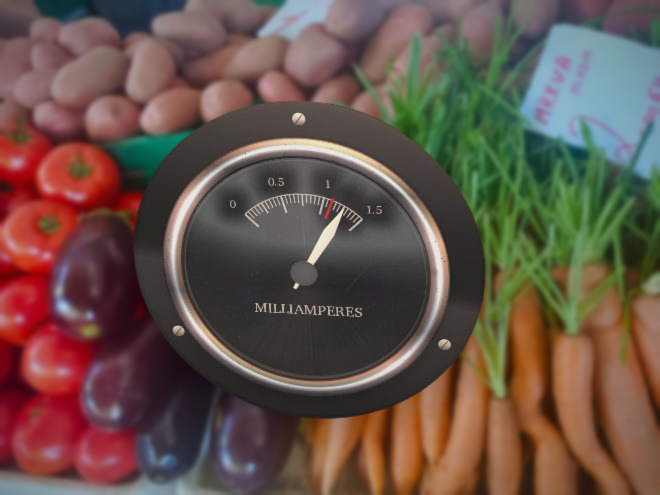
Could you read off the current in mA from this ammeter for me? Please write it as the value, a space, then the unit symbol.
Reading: 1.25 mA
